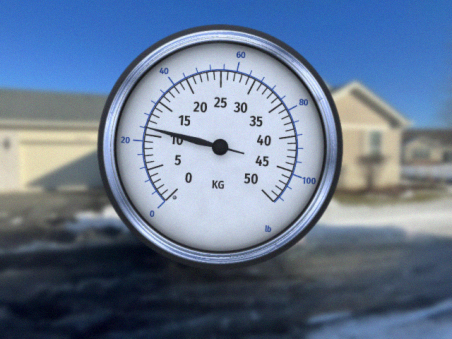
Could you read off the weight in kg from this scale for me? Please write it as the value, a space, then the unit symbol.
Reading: 11 kg
